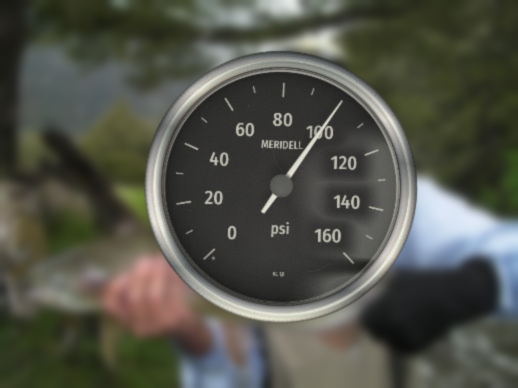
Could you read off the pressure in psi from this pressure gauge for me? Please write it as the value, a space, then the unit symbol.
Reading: 100 psi
